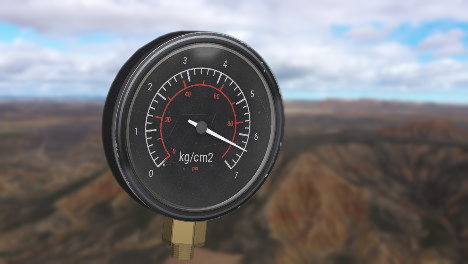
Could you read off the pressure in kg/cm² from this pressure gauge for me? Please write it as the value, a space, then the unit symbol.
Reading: 6.4 kg/cm²
